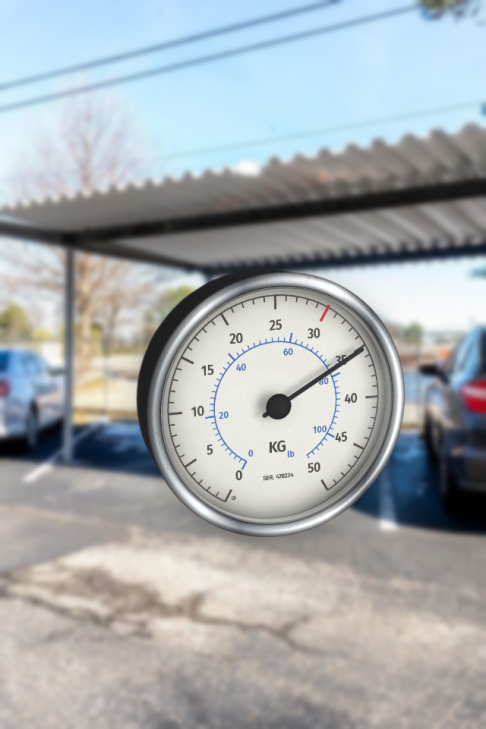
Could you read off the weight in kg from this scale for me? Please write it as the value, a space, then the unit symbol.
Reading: 35 kg
